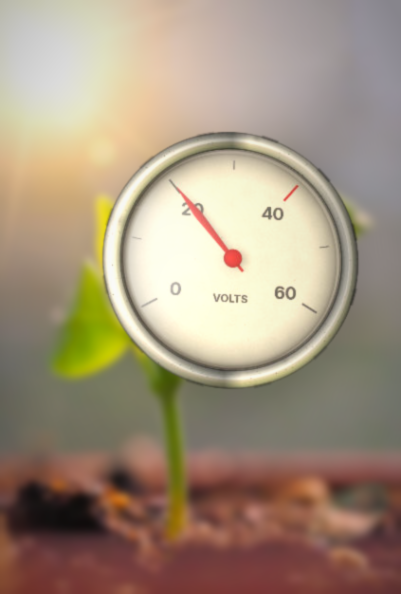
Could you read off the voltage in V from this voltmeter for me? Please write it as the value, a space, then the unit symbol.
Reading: 20 V
